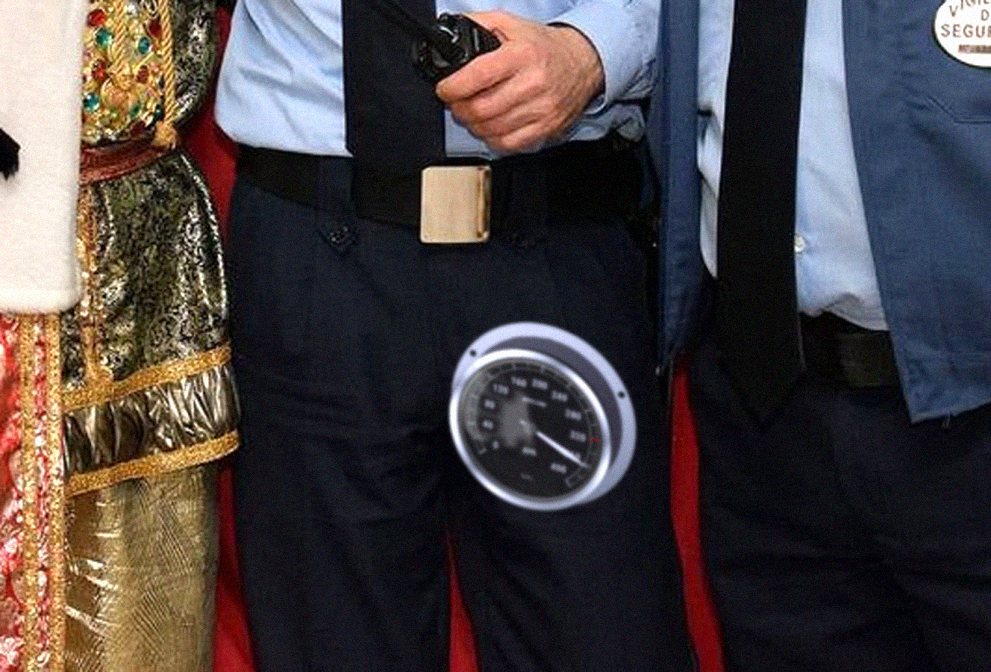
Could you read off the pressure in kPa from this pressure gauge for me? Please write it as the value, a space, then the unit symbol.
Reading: 360 kPa
